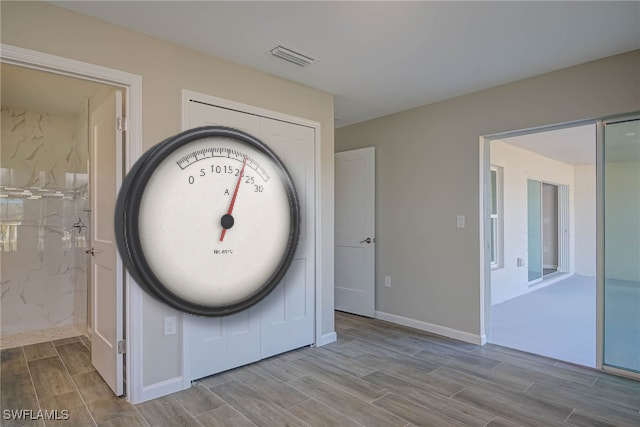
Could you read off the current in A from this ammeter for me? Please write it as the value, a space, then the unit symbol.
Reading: 20 A
